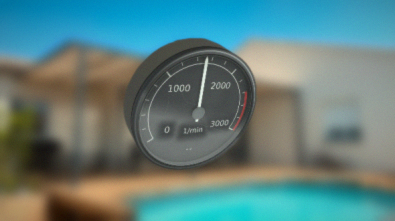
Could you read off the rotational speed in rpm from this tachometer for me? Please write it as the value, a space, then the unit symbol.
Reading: 1500 rpm
